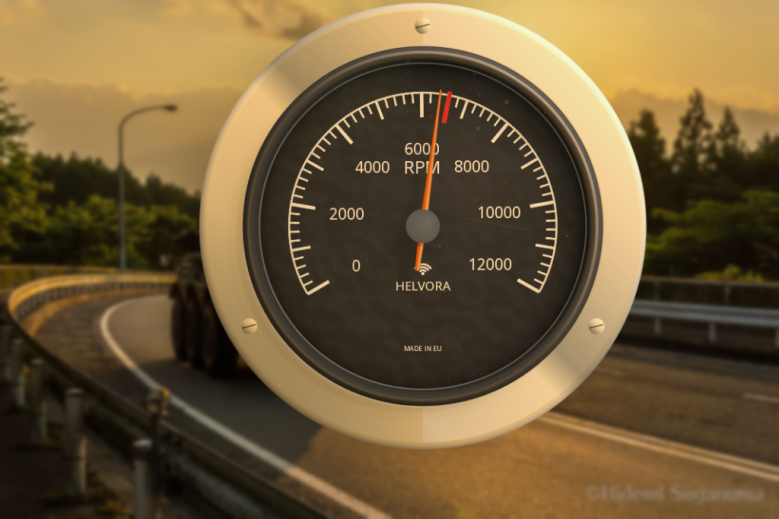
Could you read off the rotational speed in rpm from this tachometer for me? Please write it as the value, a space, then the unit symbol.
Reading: 6400 rpm
